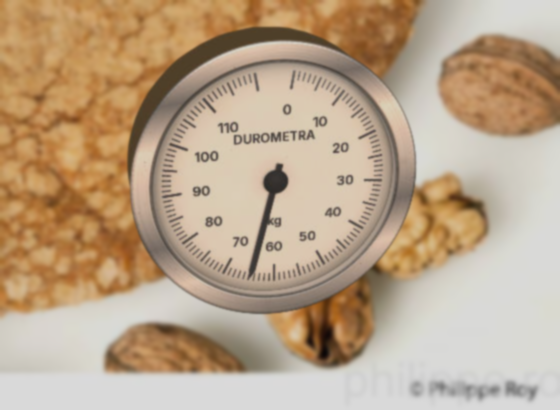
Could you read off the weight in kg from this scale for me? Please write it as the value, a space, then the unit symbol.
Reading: 65 kg
